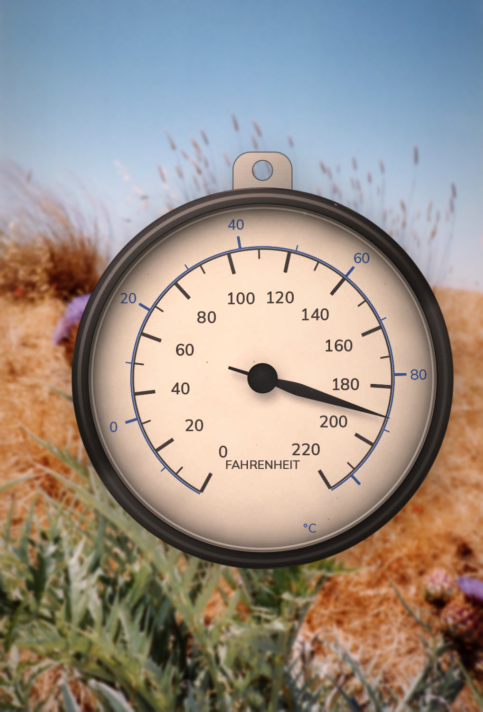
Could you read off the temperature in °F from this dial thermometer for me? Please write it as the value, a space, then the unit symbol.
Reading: 190 °F
